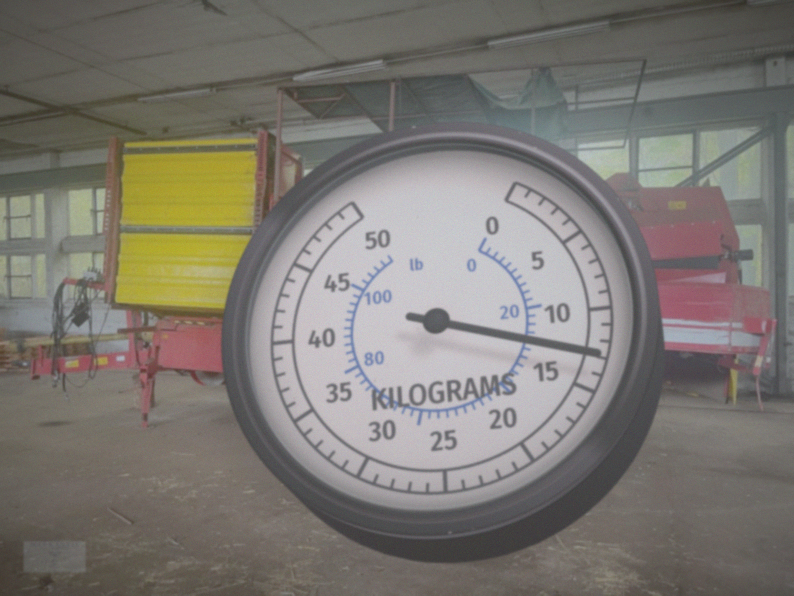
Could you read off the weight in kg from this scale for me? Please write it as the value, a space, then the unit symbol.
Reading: 13 kg
